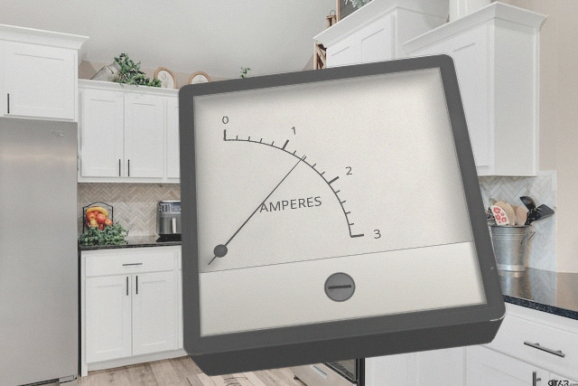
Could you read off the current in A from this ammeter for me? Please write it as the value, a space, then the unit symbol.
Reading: 1.4 A
